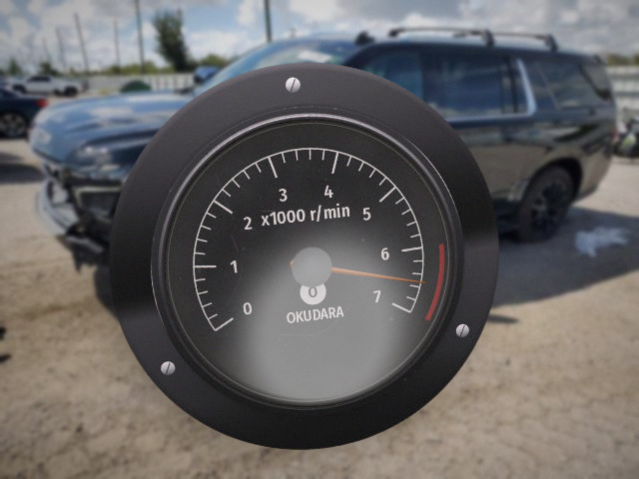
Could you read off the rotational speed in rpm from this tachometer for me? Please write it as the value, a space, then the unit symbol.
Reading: 6500 rpm
